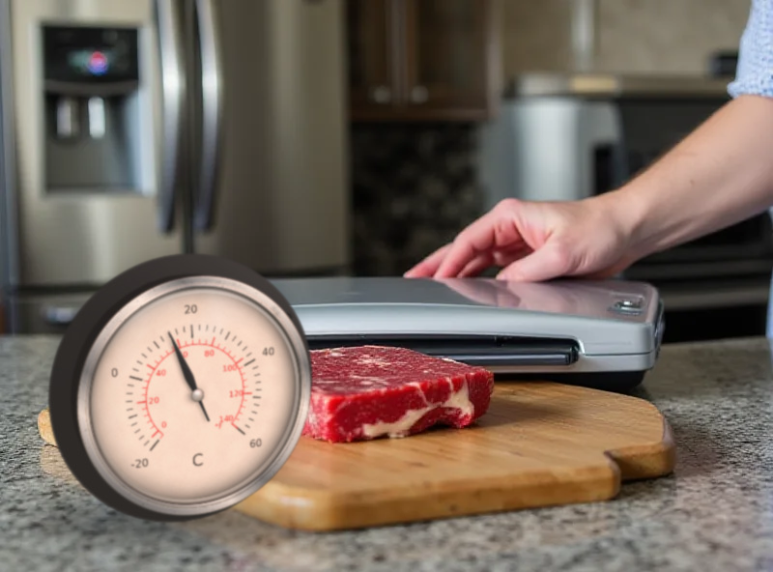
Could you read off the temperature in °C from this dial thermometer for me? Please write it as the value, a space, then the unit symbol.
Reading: 14 °C
